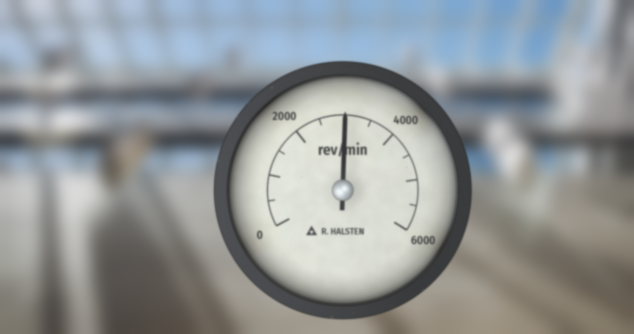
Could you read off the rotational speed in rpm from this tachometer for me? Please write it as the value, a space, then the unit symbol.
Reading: 3000 rpm
